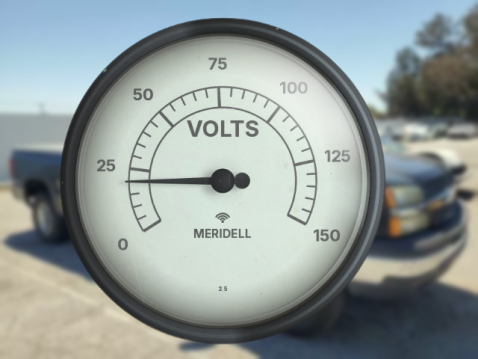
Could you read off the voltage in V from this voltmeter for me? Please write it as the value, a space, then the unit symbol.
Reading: 20 V
